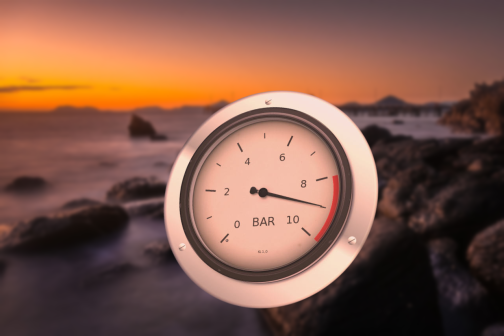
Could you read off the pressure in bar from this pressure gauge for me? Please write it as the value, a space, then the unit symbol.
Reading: 9 bar
